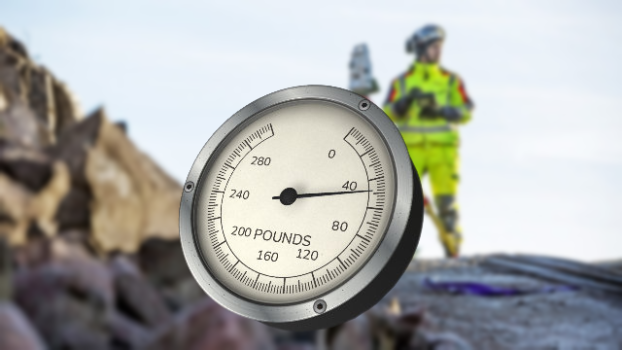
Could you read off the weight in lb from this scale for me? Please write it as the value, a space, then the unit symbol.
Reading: 50 lb
